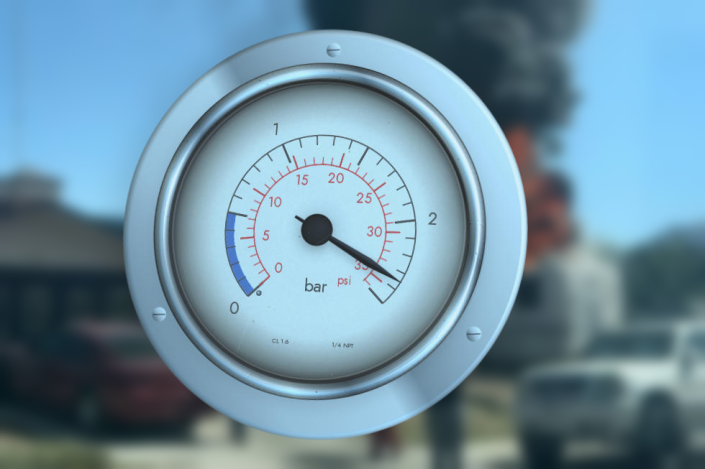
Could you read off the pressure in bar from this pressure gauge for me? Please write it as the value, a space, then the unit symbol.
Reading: 2.35 bar
